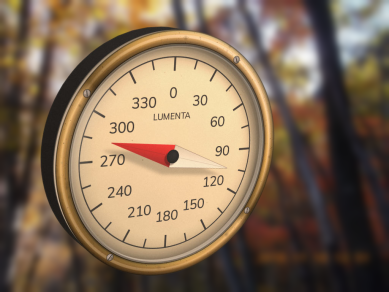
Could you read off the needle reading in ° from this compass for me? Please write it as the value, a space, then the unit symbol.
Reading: 285 °
